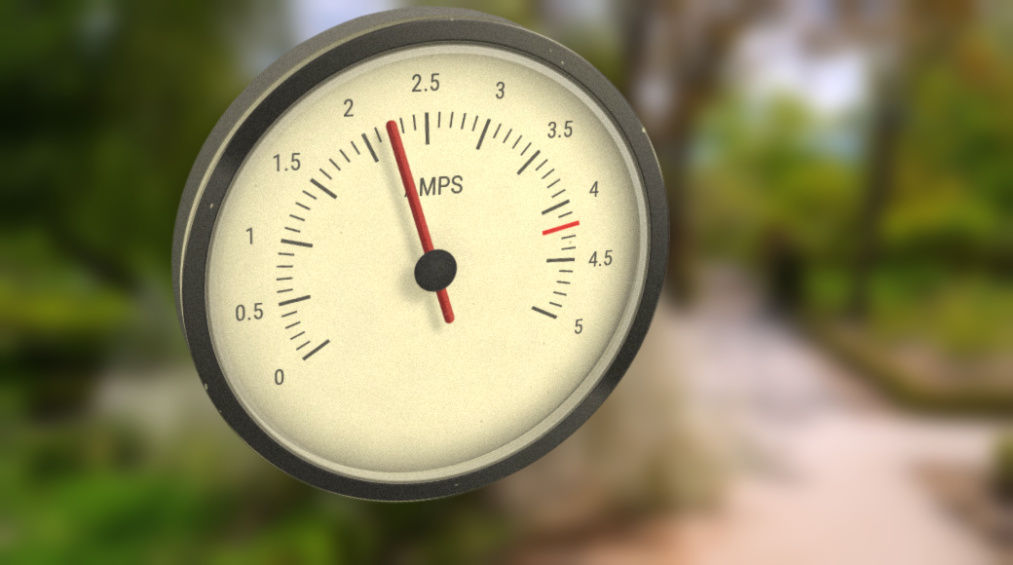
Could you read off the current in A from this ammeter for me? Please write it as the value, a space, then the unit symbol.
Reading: 2.2 A
